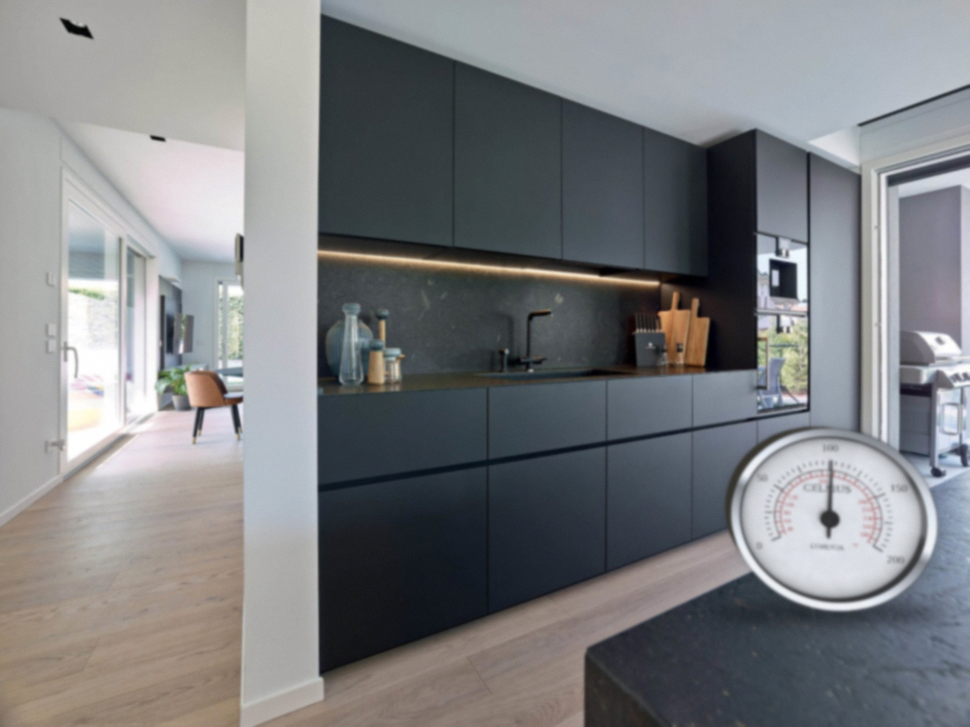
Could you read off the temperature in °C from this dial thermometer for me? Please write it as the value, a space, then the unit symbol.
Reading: 100 °C
